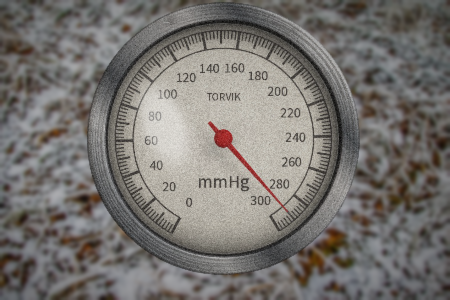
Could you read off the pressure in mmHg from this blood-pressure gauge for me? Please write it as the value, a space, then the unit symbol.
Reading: 290 mmHg
